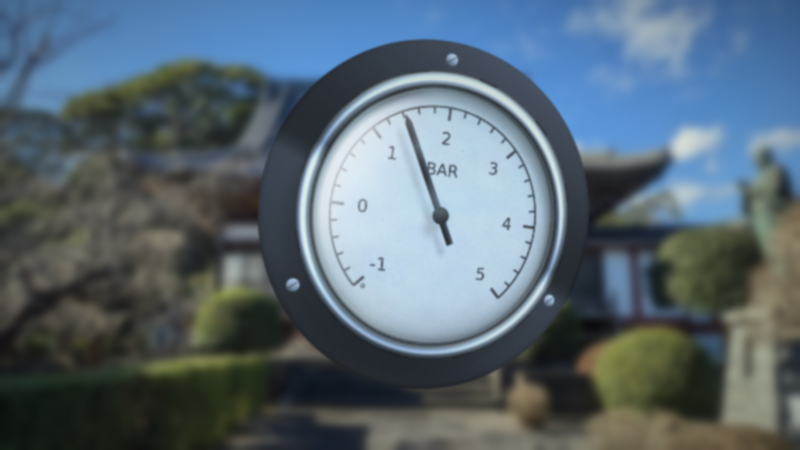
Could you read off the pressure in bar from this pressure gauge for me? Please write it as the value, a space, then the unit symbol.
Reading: 1.4 bar
